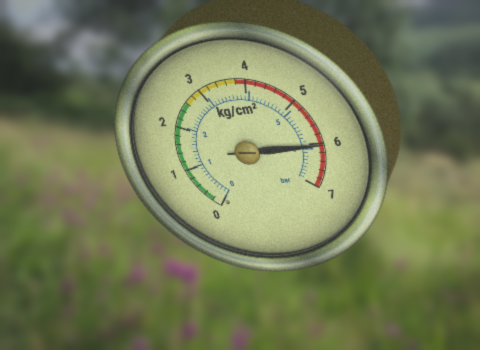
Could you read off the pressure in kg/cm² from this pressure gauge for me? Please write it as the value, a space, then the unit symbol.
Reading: 6 kg/cm²
